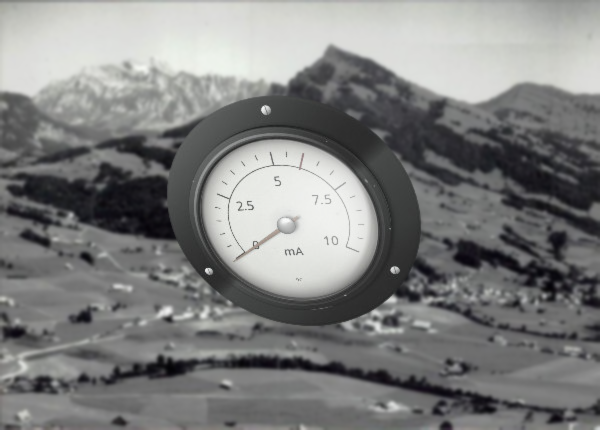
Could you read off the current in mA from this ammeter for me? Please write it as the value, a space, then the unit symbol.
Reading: 0 mA
